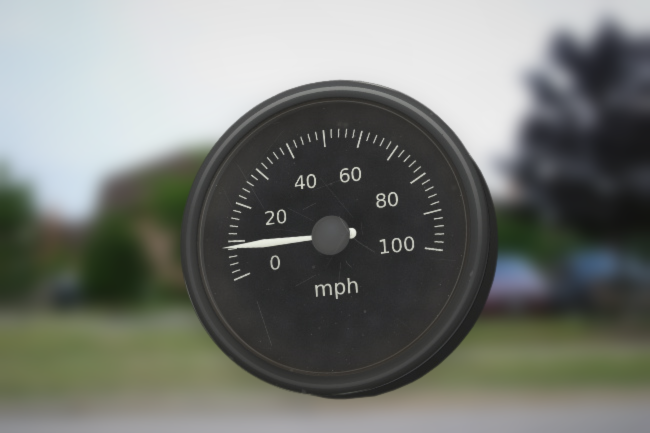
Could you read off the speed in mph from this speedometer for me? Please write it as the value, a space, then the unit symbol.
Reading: 8 mph
